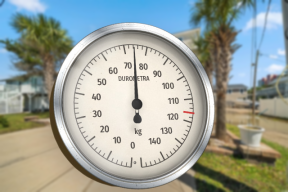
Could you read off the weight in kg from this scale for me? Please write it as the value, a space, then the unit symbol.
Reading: 74 kg
